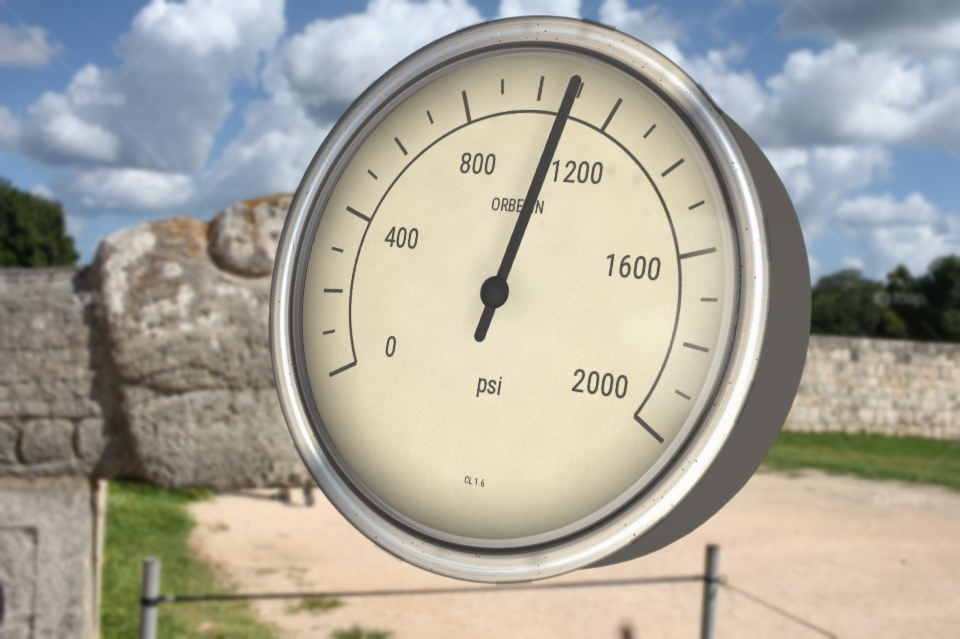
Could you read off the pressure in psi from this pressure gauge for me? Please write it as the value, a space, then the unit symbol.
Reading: 1100 psi
